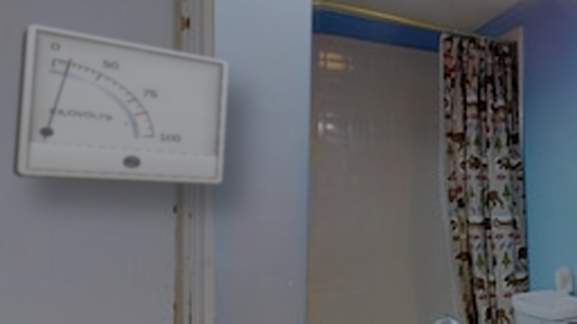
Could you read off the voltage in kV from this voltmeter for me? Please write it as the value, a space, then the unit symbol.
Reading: 25 kV
